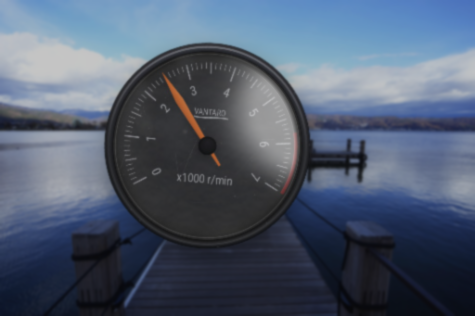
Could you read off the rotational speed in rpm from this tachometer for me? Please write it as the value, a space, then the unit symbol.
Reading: 2500 rpm
